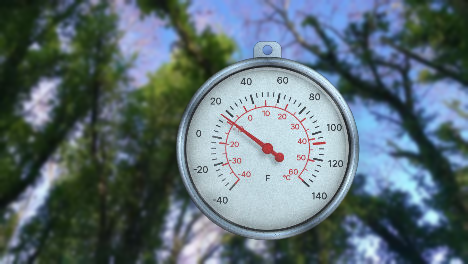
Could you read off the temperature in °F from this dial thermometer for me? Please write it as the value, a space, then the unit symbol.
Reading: 16 °F
